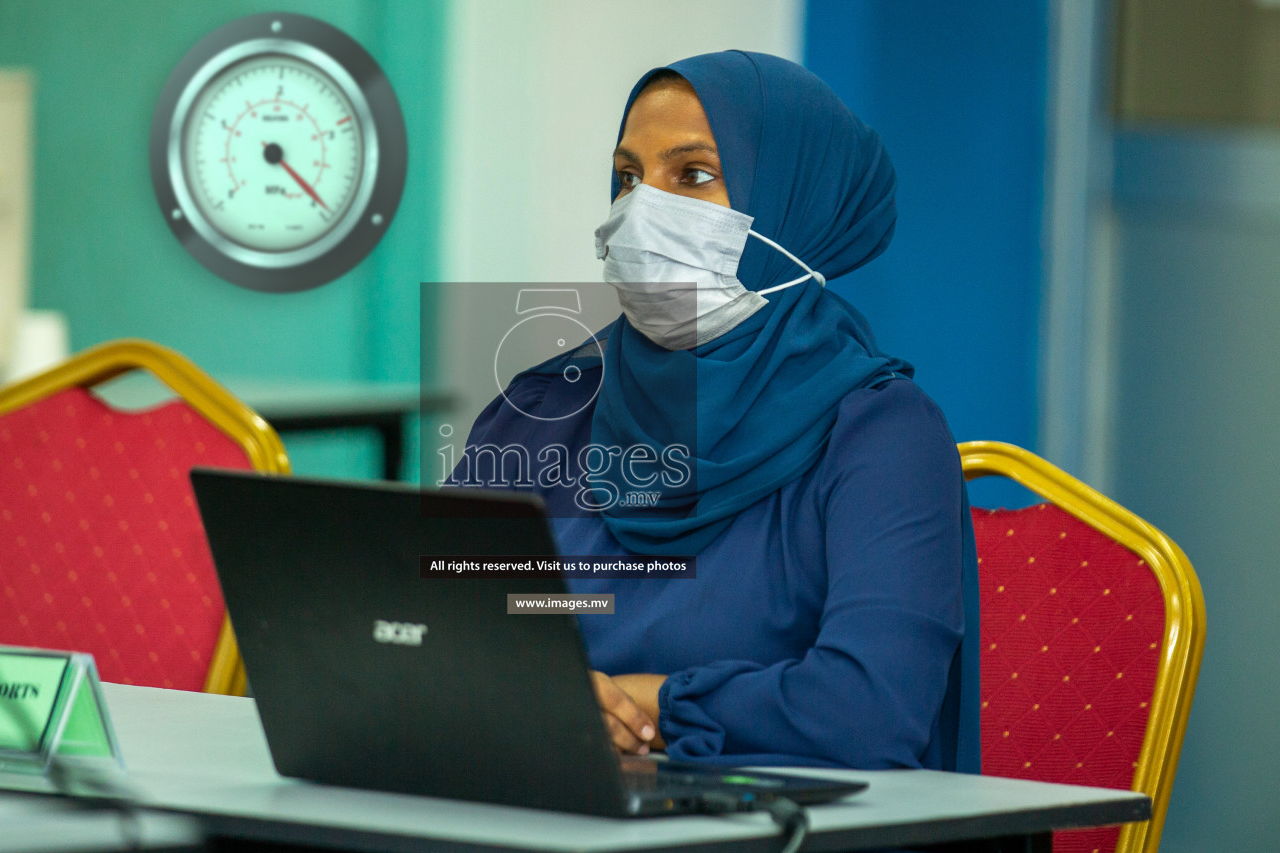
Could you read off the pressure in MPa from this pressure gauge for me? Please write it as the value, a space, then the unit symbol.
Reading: 3.9 MPa
